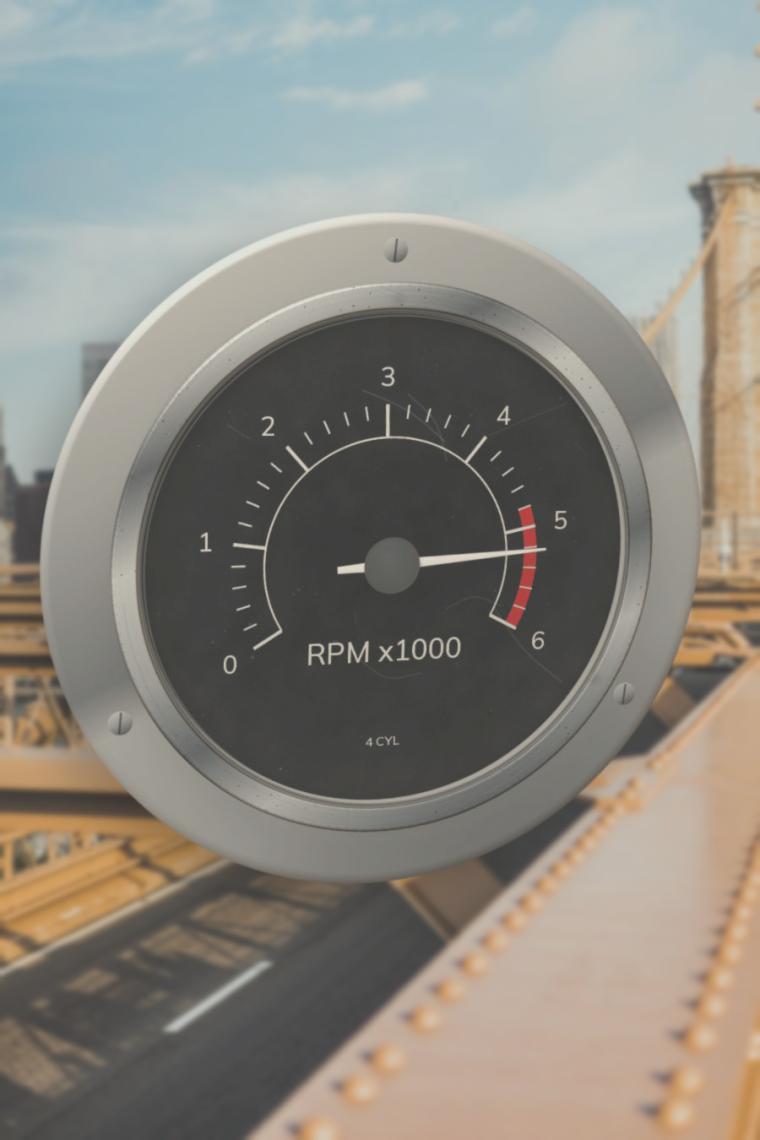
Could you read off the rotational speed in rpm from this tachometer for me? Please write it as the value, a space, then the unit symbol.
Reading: 5200 rpm
